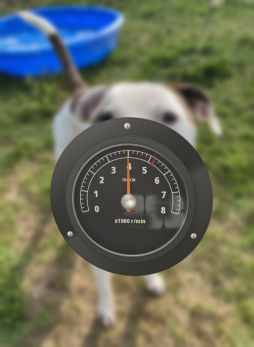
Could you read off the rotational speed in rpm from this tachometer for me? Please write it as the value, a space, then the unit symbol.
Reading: 4000 rpm
